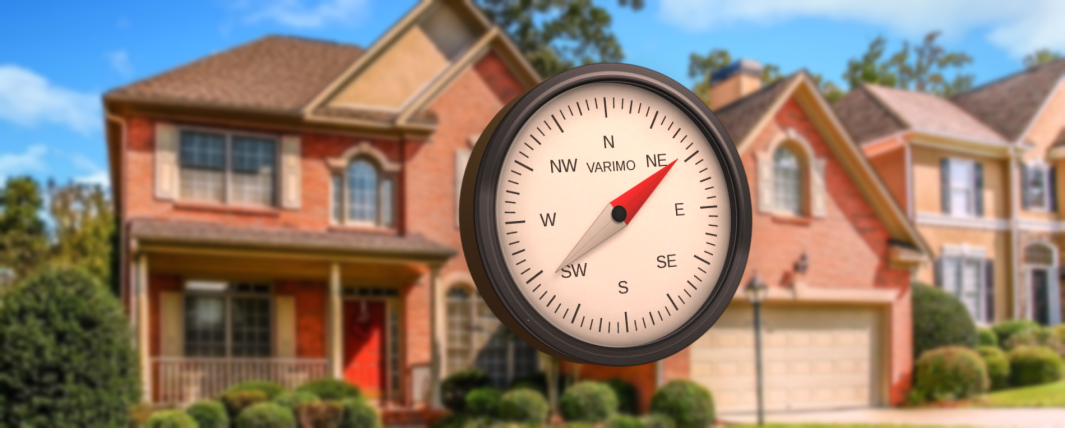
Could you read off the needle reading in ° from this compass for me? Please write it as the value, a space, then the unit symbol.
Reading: 55 °
